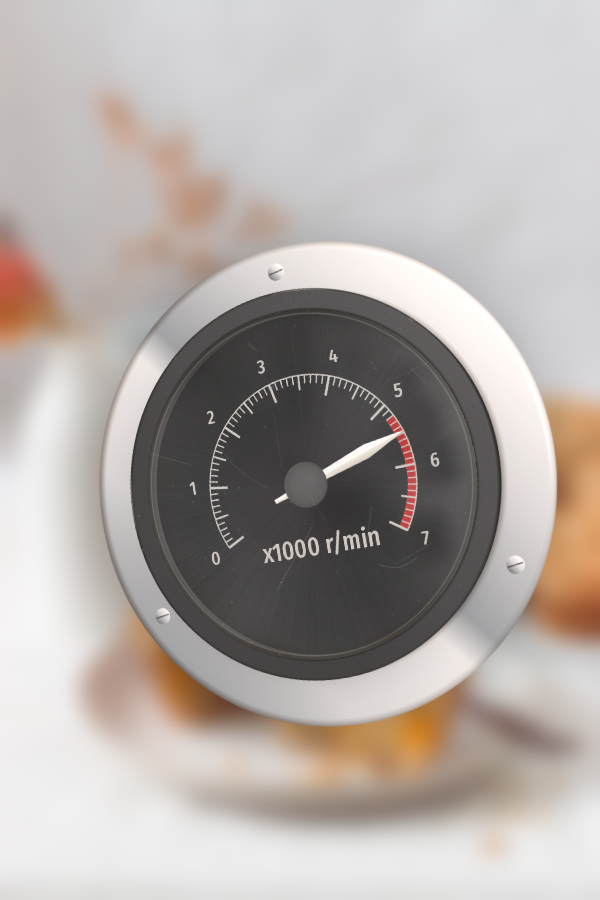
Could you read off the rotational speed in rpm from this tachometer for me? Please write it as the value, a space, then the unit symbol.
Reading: 5500 rpm
